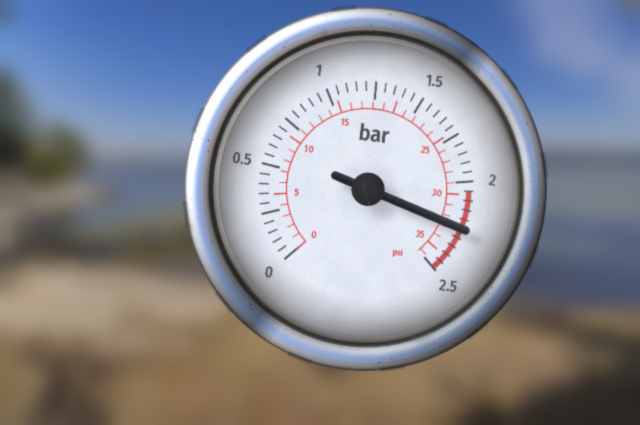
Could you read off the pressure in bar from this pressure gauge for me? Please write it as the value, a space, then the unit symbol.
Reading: 2.25 bar
